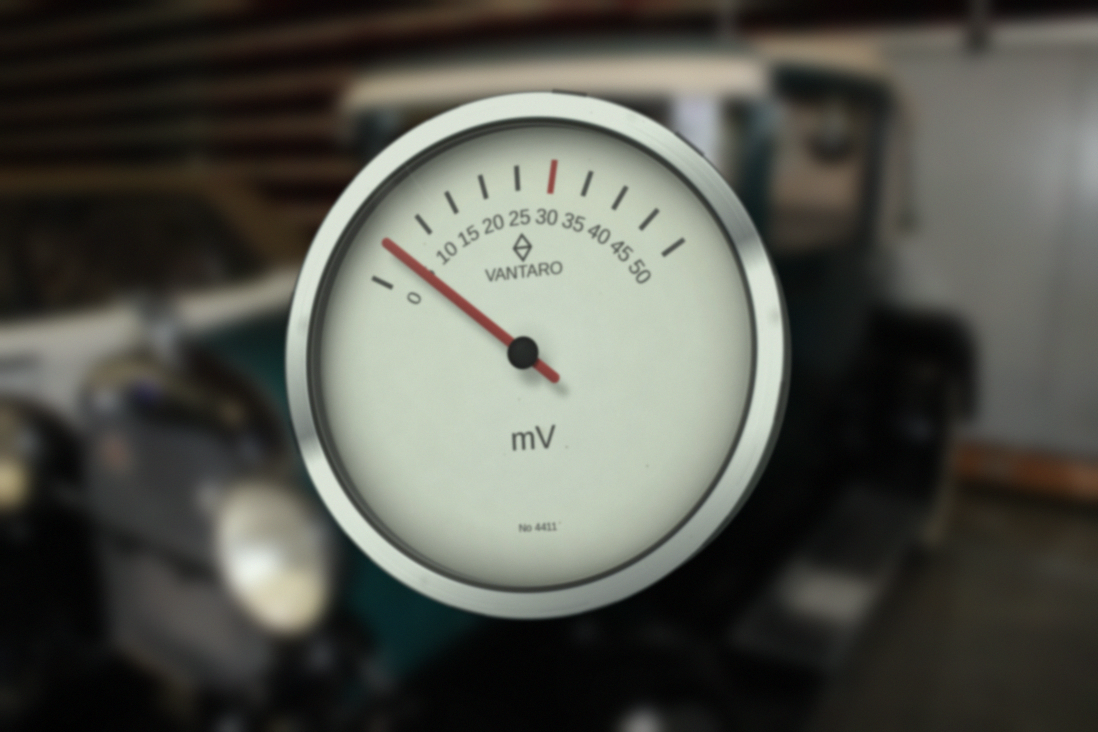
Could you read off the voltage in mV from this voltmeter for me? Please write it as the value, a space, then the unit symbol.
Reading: 5 mV
